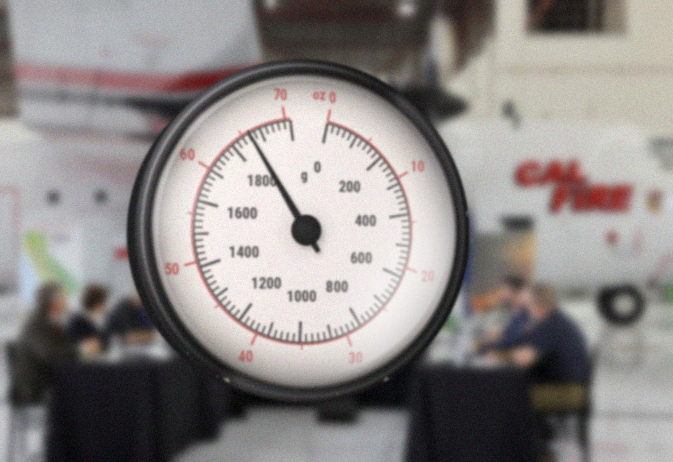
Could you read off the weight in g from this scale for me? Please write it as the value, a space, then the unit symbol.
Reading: 1860 g
